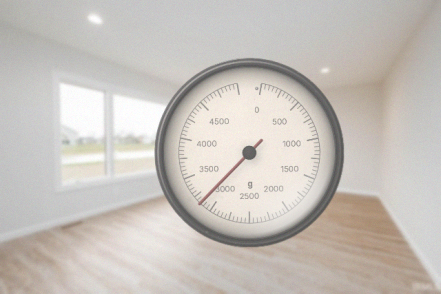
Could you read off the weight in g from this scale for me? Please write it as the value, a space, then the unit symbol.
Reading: 3150 g
